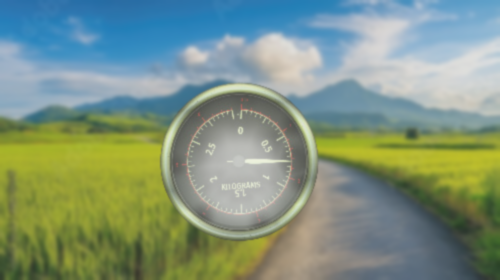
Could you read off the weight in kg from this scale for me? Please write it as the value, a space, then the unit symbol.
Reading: 0.75 kg
